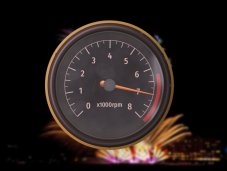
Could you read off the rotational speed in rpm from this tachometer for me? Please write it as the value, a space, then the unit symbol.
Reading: 7000 rpm
